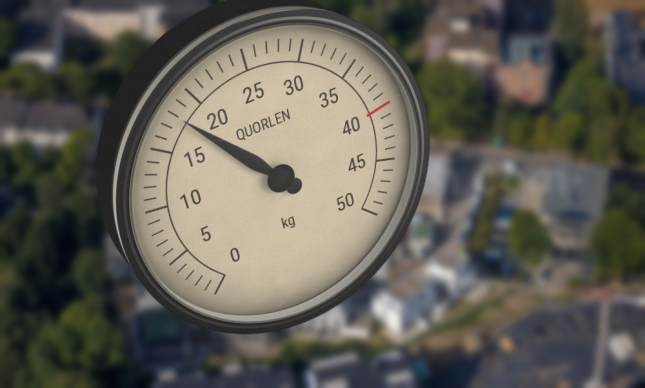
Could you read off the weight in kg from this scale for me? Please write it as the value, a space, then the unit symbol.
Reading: 18 kg
